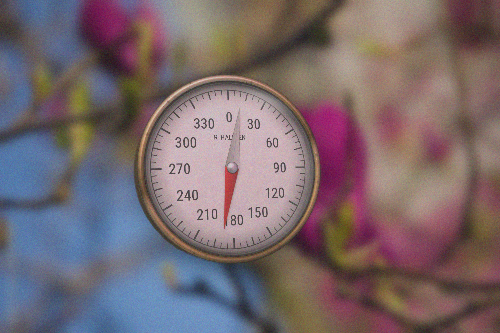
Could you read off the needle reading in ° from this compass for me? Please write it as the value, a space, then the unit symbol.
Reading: 190 °
